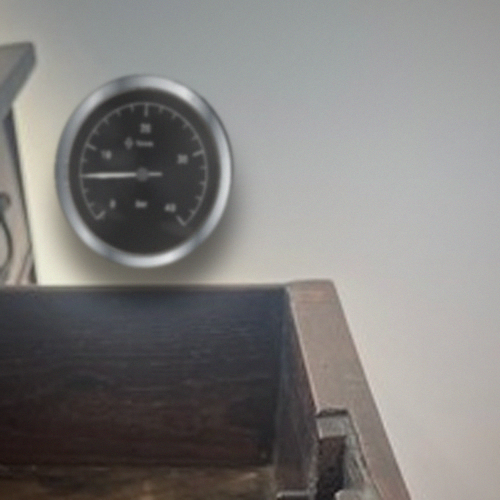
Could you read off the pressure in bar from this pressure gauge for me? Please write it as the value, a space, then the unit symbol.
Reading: 6 bar
